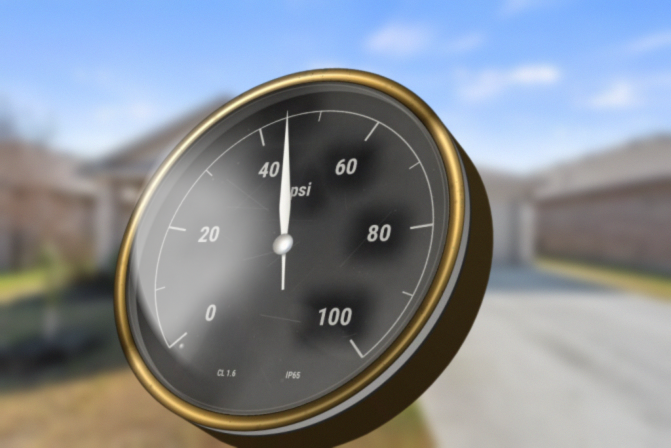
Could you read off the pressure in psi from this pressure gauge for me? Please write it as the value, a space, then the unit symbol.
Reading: 45 psi
